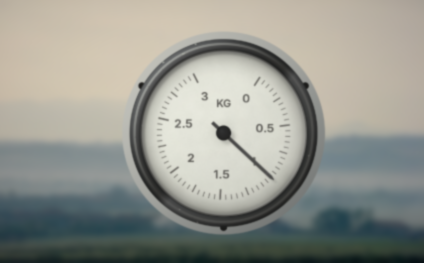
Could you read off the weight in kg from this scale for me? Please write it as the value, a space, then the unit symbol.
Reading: 1 kg
